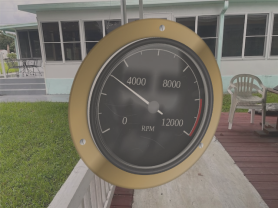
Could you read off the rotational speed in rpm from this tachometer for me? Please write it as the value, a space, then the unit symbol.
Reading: 3000 rpm
